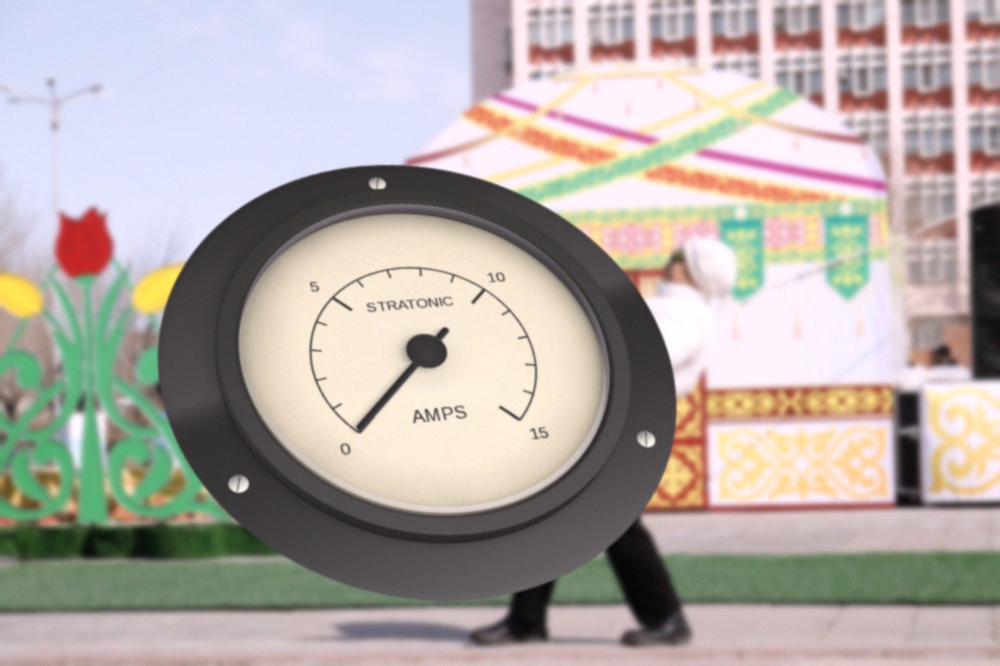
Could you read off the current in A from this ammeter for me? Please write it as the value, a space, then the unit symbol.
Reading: 0 A
